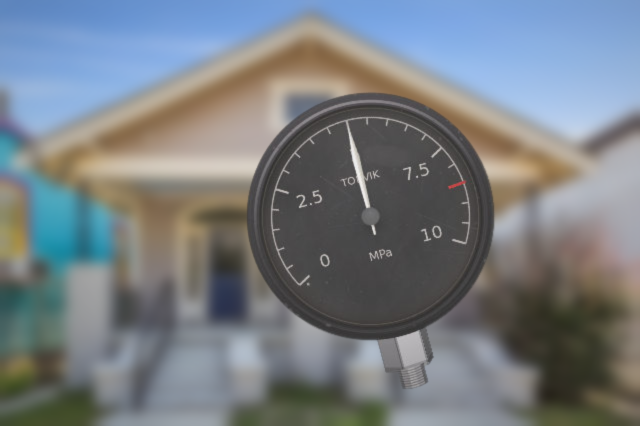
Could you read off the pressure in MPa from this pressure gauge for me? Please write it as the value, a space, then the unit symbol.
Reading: 5 MPa
